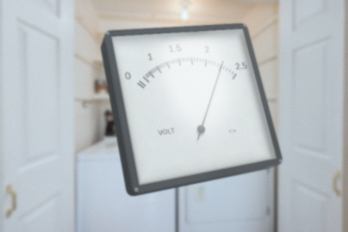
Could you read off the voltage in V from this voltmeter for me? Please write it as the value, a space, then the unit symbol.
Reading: 2.25 V
